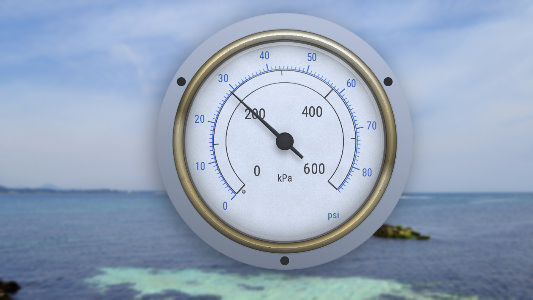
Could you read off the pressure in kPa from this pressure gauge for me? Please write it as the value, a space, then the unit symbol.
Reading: 200 kPa
